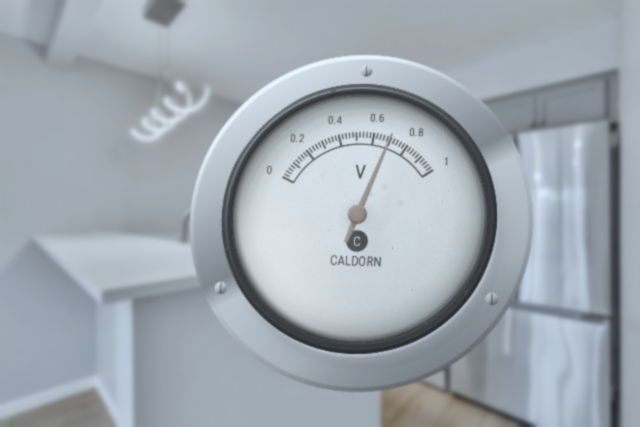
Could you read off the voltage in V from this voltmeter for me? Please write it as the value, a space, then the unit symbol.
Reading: 0.7 V
